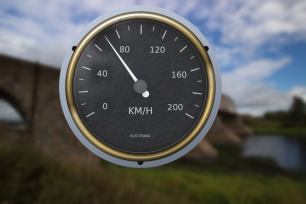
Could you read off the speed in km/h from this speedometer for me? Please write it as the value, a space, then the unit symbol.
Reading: 70 km/h
